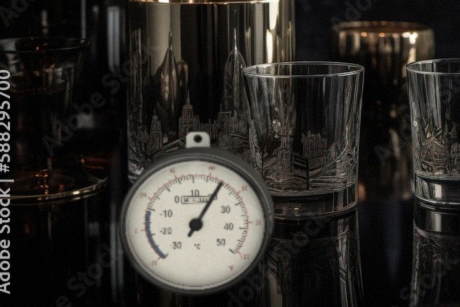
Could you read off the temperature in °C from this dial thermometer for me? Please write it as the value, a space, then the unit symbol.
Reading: 20 °C
